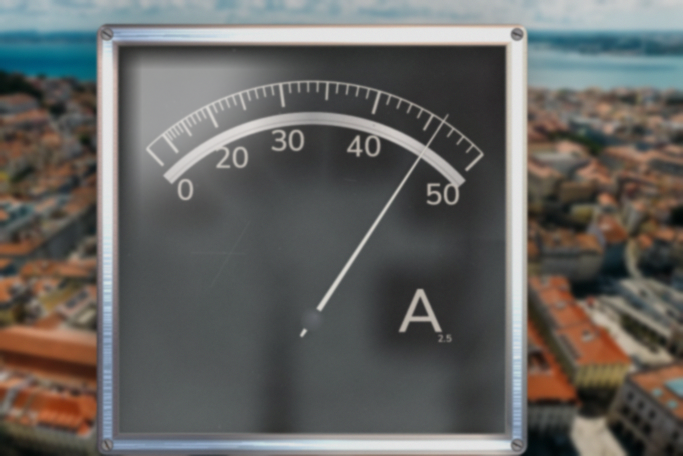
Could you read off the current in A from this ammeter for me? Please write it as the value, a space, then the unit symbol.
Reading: 46 A
